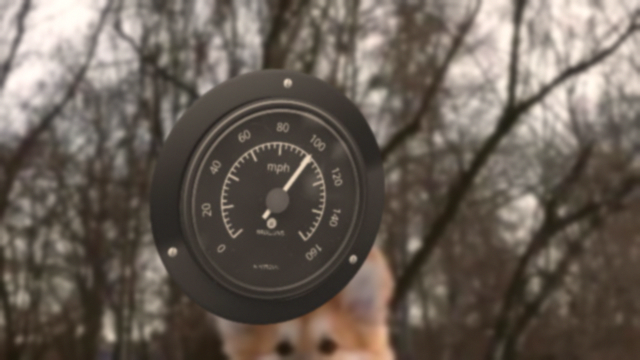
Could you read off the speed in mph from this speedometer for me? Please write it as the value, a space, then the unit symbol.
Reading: 100 mph
